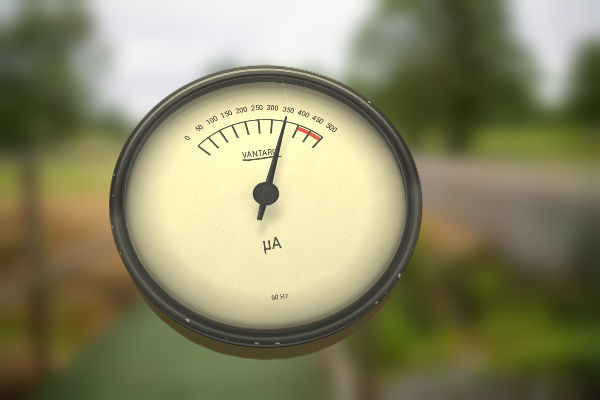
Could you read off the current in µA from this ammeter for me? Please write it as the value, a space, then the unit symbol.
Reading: 350 µA
